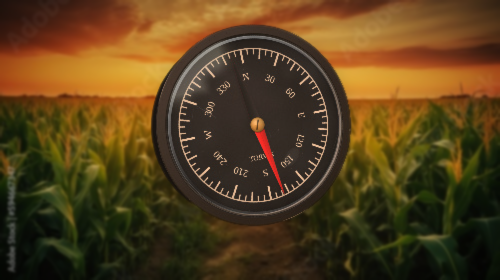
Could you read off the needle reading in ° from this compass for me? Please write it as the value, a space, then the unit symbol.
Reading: 170 °
